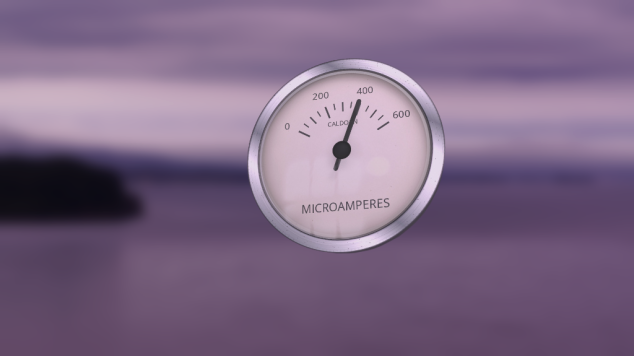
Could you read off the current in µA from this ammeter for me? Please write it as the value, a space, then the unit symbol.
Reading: 400 µA
